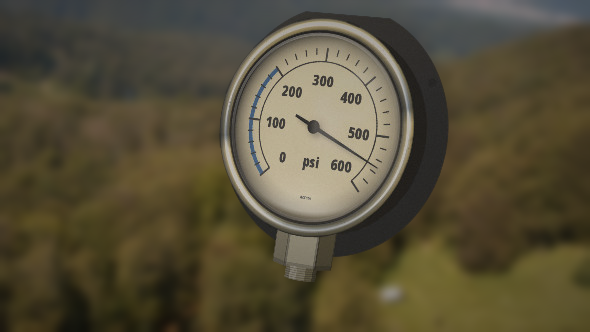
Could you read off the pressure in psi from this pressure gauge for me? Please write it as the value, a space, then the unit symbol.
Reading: 550 psi
